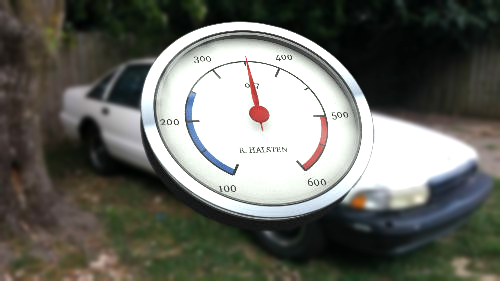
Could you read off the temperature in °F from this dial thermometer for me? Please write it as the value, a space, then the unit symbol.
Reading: 350 °F
